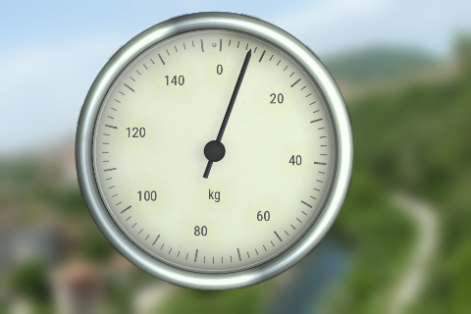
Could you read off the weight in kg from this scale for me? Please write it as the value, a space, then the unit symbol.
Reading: 7 kg
